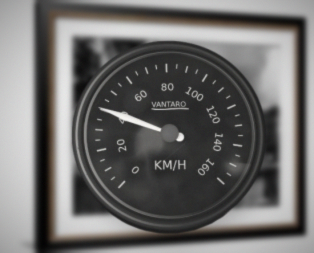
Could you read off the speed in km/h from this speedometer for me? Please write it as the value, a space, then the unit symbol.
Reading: 40 km/h
